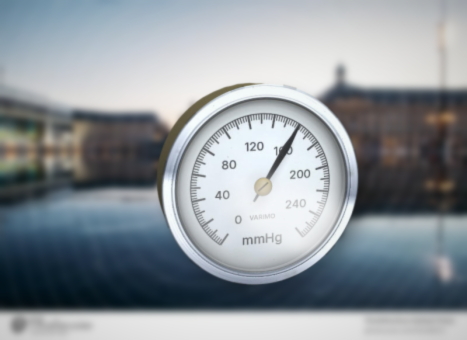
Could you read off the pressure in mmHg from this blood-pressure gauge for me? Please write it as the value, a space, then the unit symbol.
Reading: 160 mmHg
